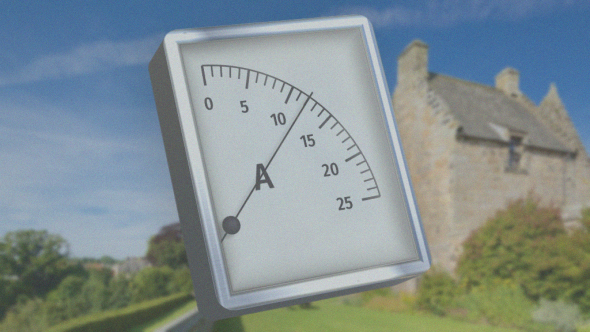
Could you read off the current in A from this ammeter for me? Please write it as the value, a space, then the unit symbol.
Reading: 12 A
